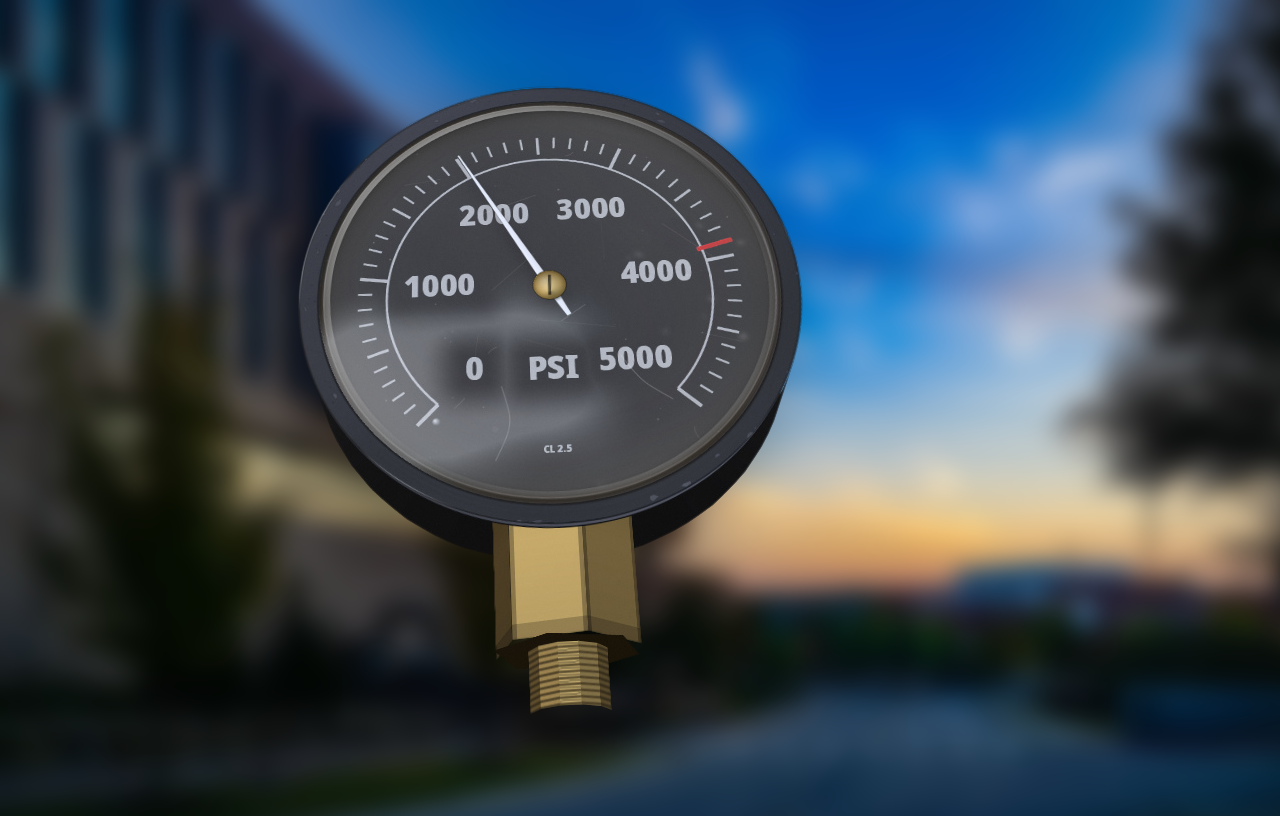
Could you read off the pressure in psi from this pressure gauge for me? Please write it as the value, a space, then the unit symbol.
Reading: 2000 psi
